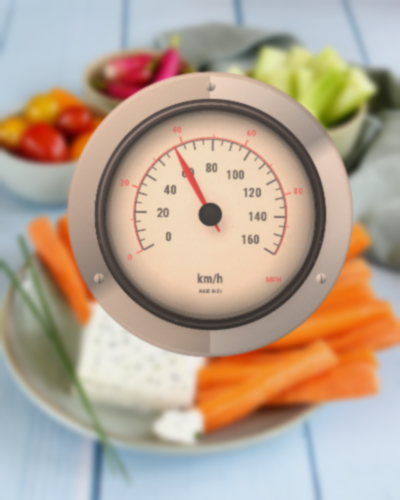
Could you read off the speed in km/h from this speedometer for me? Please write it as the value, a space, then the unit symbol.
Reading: 60 km/h
